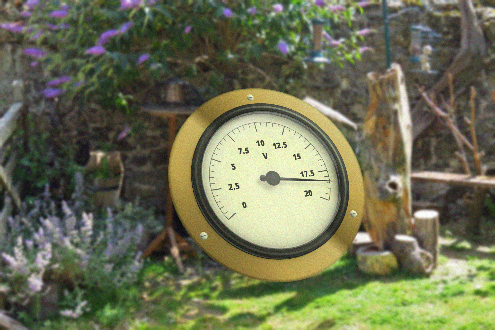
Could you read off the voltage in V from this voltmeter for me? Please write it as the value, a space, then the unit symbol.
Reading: 18.5 V
